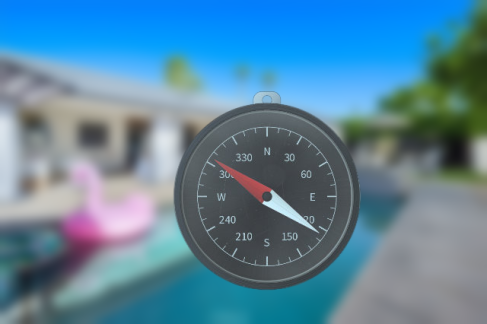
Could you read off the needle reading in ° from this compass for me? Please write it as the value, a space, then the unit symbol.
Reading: 305 °
